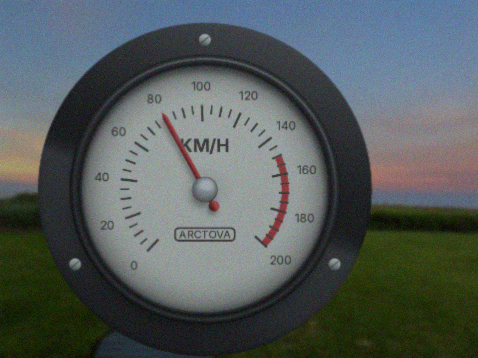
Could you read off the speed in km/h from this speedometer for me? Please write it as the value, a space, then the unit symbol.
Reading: 80 km/h
